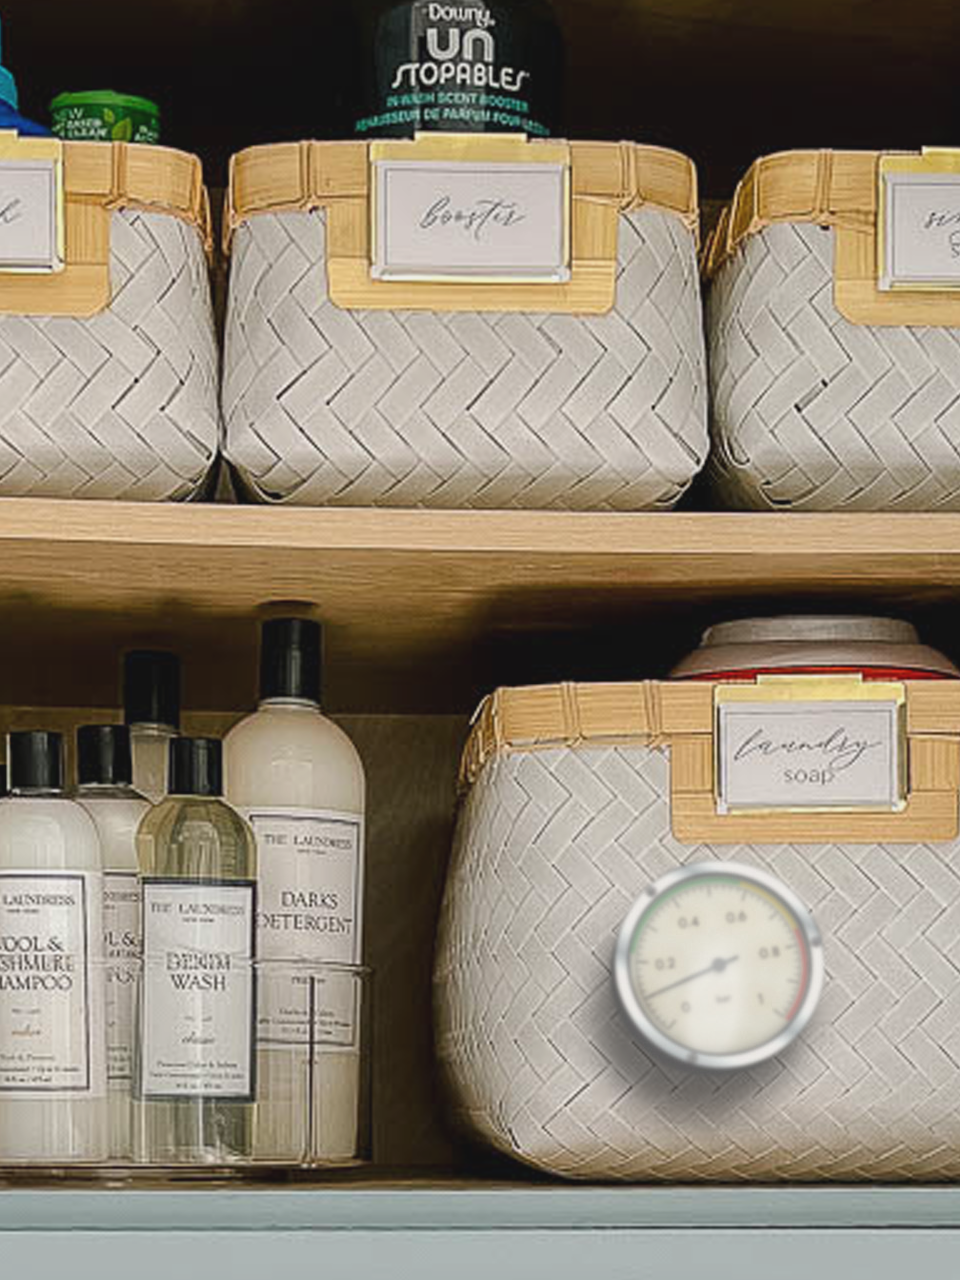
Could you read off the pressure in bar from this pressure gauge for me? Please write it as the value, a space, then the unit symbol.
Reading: 0.1 bar
